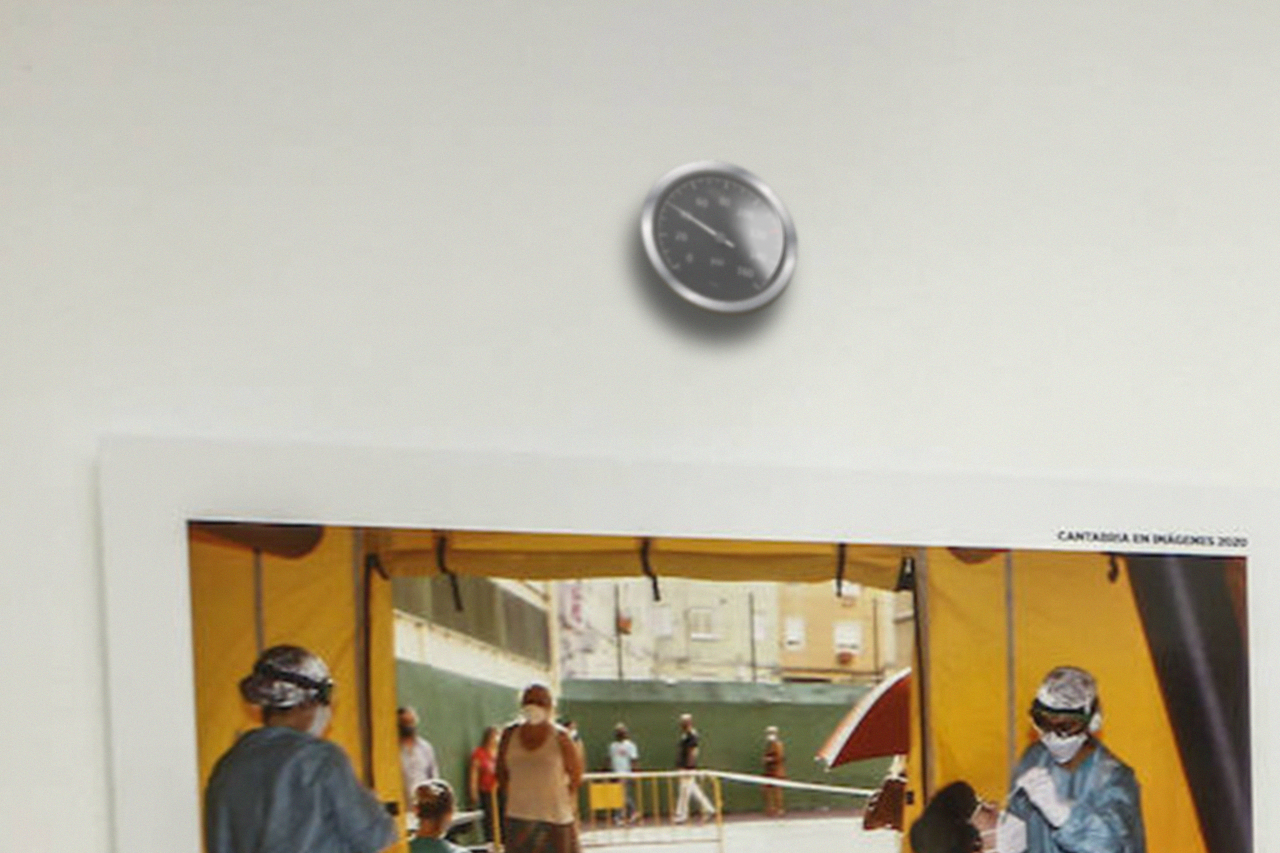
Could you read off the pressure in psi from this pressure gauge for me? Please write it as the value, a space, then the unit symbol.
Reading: 40 psi
